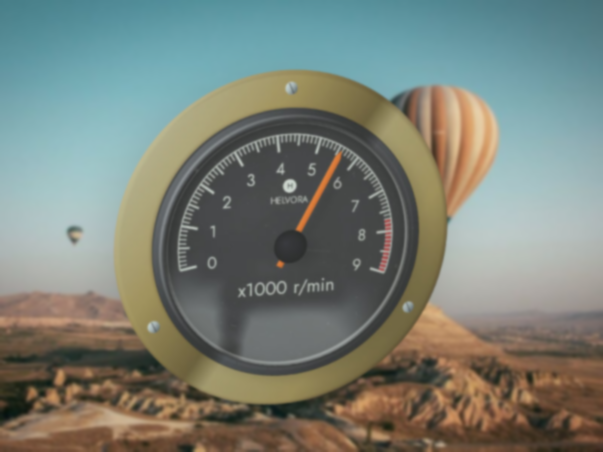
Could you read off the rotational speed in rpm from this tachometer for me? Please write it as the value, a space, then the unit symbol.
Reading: 5500 rpm
